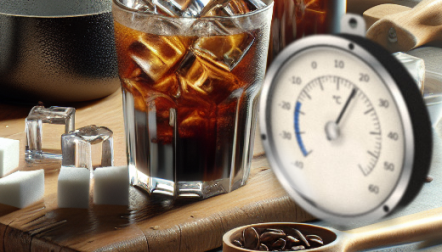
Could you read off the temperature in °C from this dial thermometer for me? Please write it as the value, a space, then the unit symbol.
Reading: 20 °C
